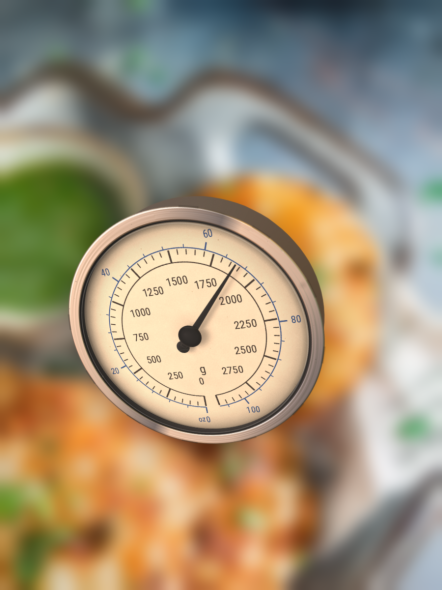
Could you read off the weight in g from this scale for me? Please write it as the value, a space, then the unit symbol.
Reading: 1875 g
